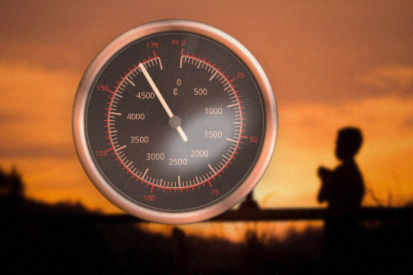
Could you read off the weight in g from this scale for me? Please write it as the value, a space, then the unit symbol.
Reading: 4750 g
